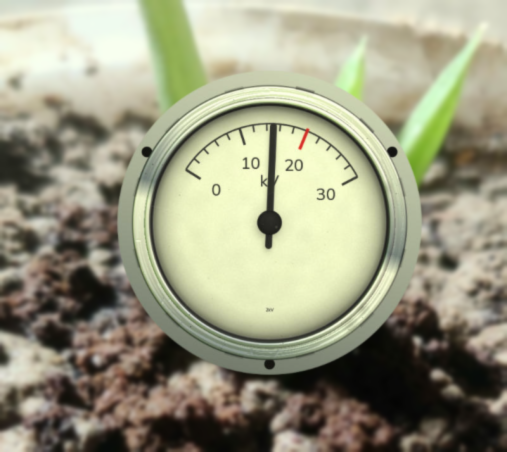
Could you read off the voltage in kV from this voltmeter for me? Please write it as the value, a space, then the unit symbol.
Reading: 15 kV
